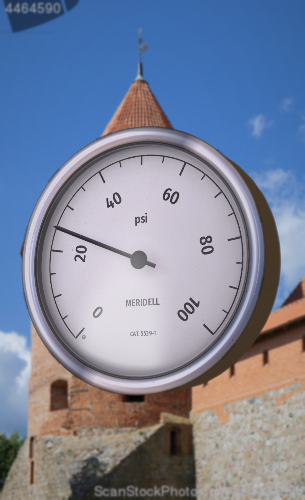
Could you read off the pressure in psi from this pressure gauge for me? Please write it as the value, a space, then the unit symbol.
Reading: 25 psi
